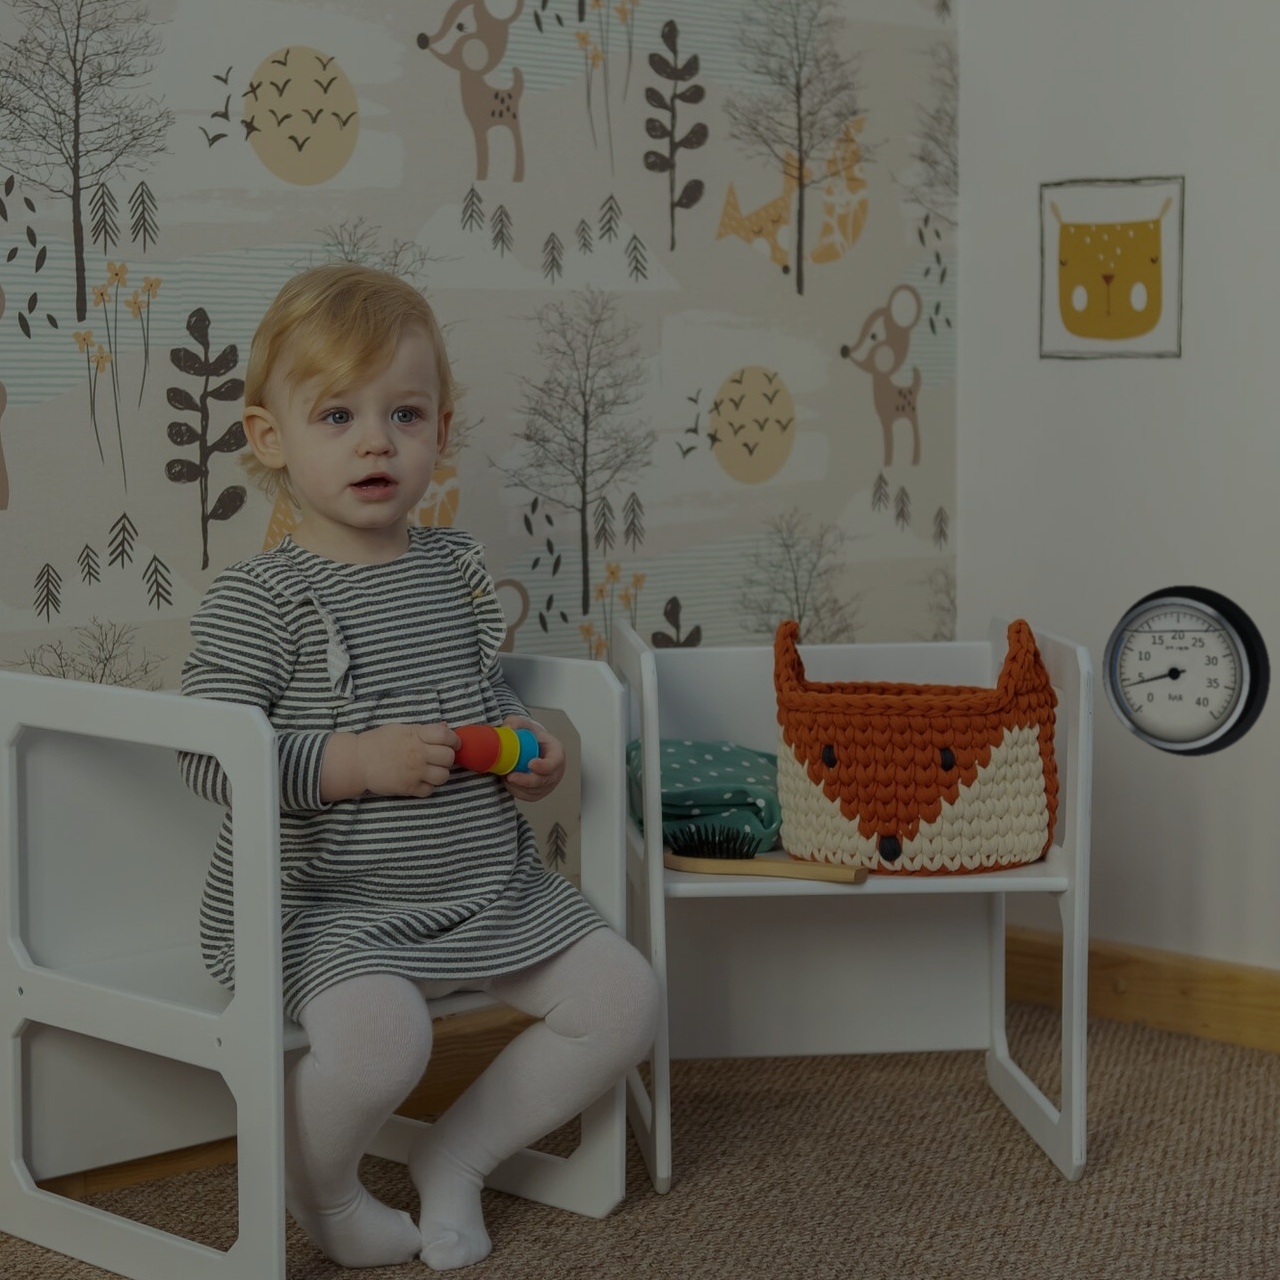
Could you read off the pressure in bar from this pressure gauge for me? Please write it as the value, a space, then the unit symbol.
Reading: 4 bar
